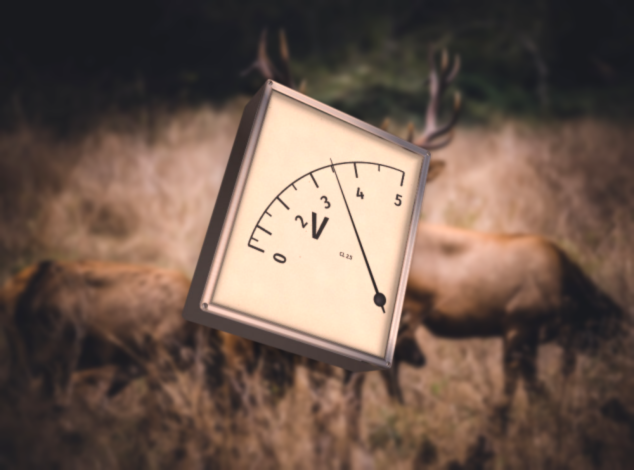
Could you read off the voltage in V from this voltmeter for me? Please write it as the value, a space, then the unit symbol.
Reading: 3.5 V
